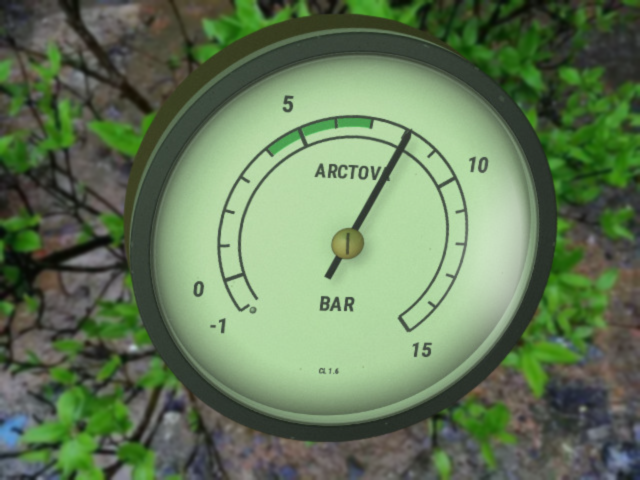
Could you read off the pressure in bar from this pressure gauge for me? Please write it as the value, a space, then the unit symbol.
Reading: 8 bar
